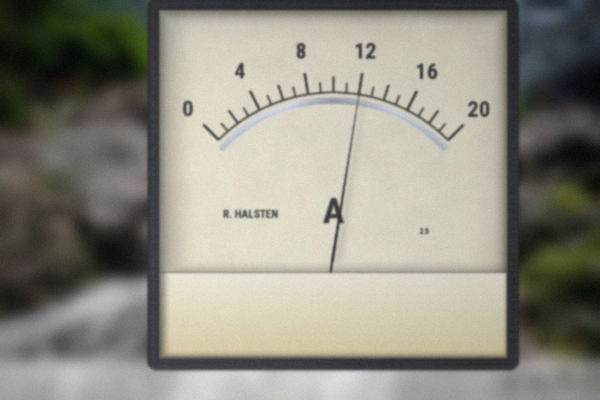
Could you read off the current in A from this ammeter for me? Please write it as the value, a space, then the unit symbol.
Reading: 12 A
